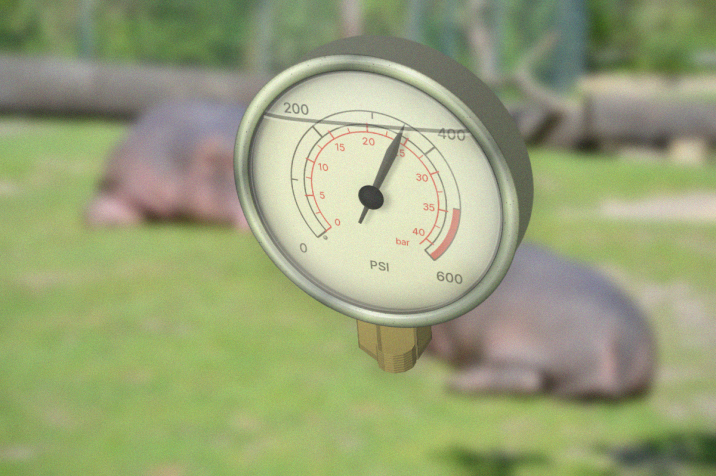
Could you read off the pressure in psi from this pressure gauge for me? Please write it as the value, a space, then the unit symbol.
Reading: 350 psi
